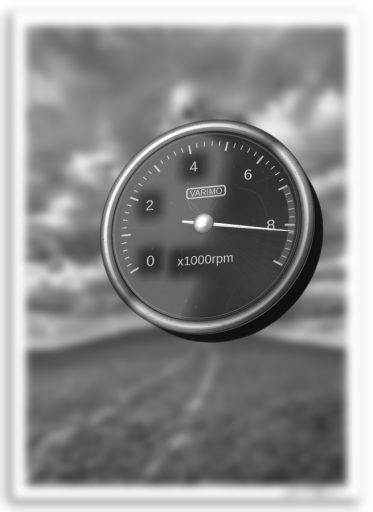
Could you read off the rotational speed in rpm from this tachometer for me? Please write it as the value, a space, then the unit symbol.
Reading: 8200 rpm
